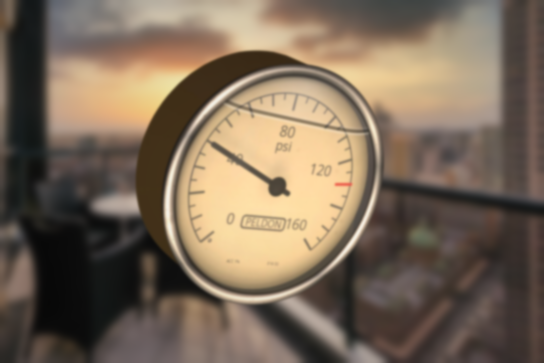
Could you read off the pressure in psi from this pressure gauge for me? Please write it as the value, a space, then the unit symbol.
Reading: 40 psi
